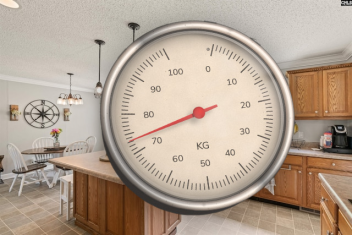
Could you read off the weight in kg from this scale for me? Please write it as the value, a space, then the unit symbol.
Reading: 73 kg
